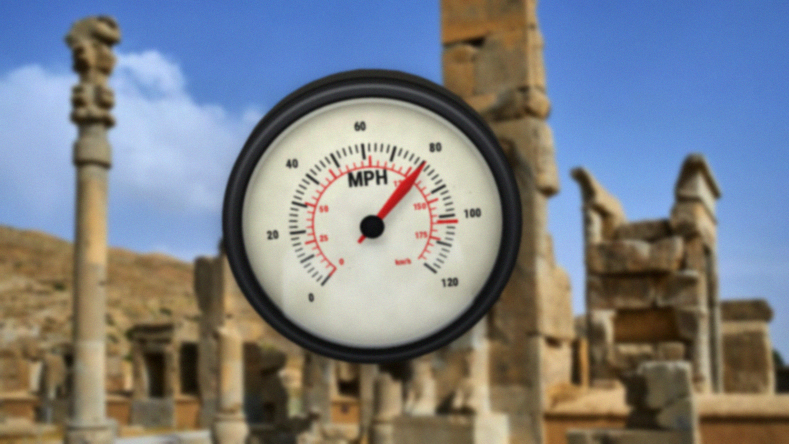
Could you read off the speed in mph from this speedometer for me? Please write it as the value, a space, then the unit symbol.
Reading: 80 mph
